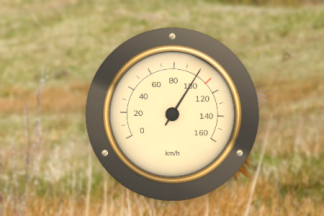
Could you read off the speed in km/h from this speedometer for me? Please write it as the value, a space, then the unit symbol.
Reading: 100 km/h
